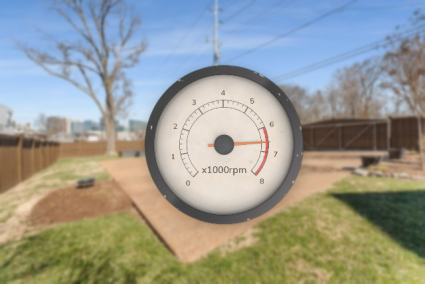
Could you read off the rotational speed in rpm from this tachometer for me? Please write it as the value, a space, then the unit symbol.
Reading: 6600 rpm
